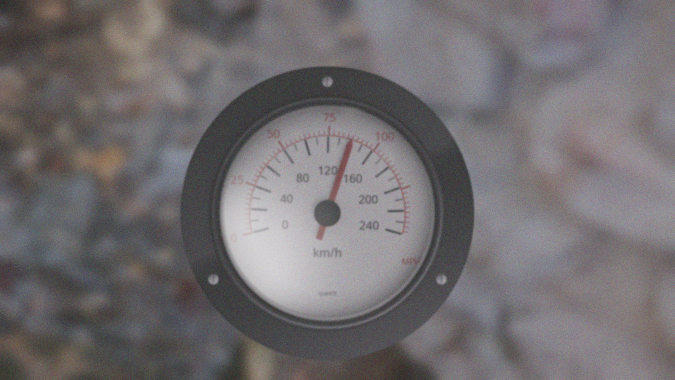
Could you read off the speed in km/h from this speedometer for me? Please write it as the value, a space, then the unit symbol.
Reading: 140 km/h
